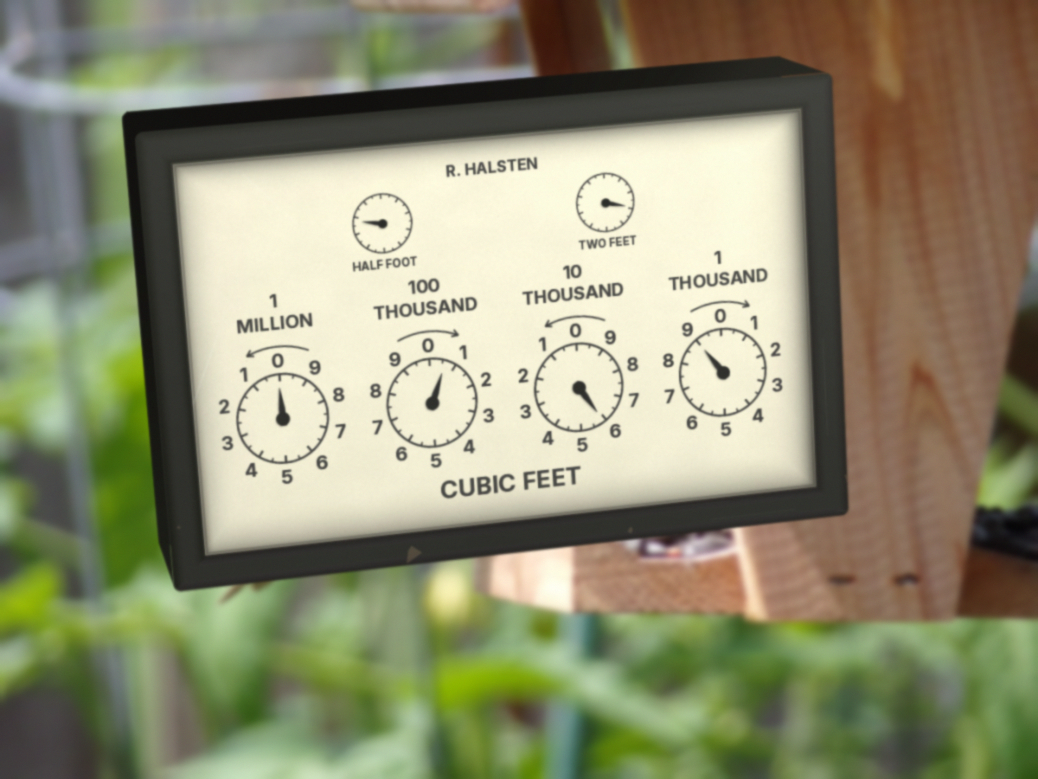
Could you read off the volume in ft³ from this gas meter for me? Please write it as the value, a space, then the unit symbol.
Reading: 5900 ft³
